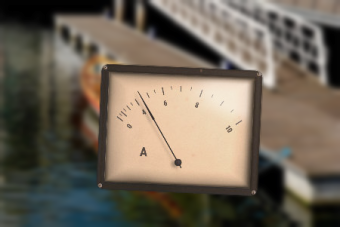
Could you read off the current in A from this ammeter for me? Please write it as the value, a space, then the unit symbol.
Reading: 4.5 A
